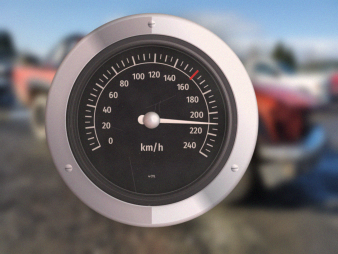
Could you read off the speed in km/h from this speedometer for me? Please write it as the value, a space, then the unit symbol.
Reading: 210 km/h
